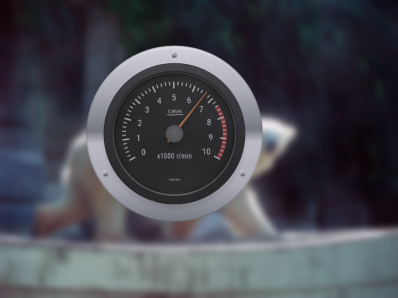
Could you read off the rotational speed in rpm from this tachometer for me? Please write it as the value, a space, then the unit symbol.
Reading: 6600 rpm
